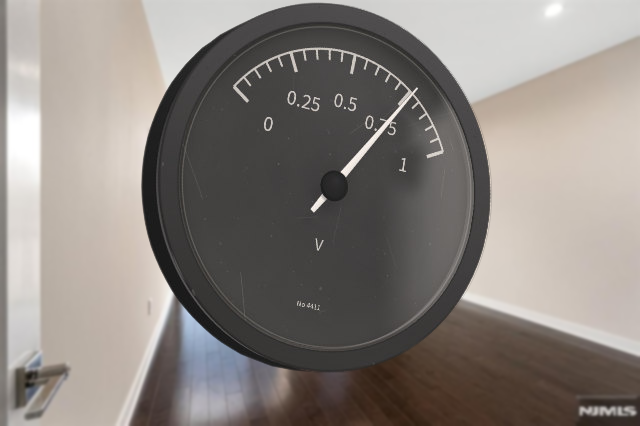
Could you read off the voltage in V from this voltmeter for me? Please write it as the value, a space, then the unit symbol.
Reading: 0.75 V
